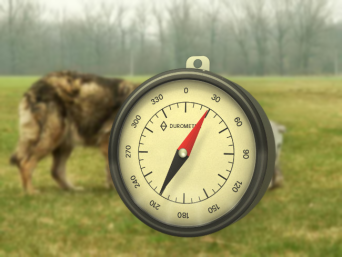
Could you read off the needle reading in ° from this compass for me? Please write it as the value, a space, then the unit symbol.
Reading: 30 °
